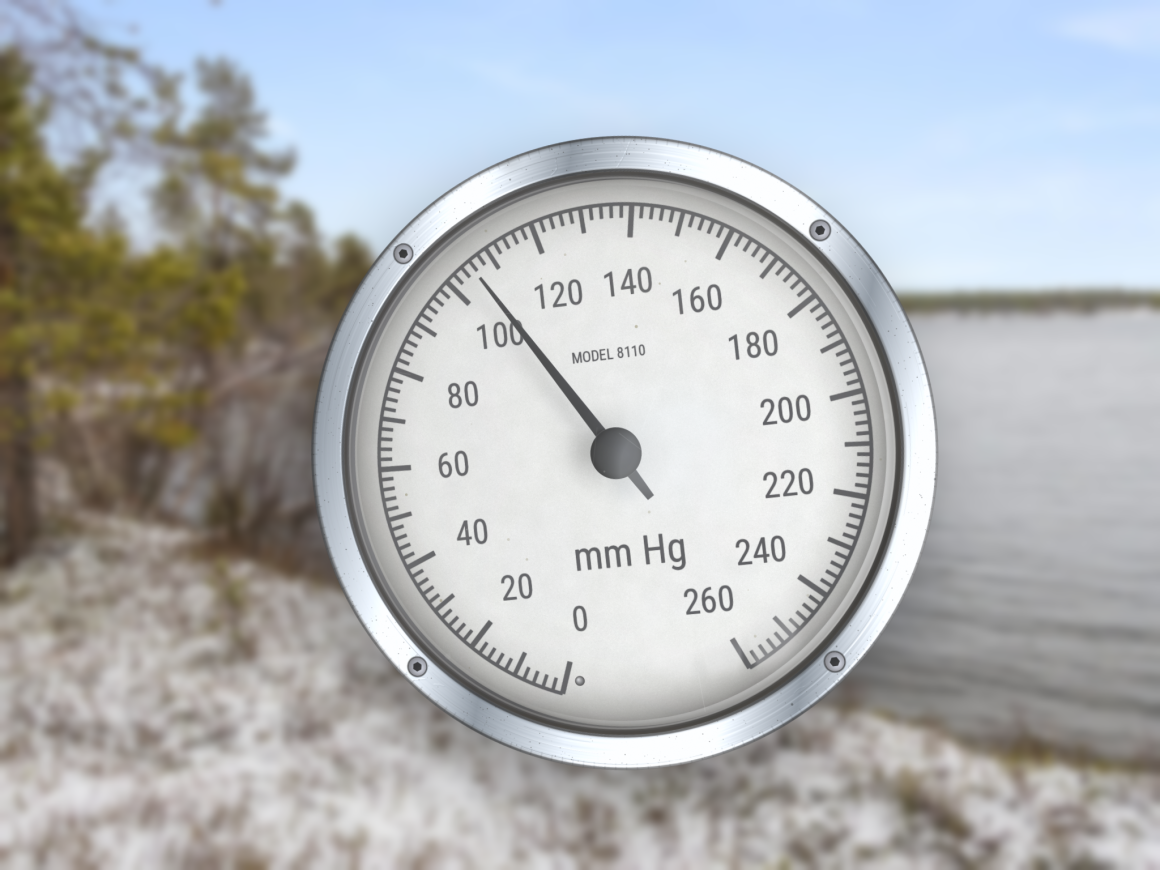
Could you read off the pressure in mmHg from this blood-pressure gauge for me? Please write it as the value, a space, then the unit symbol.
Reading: 106 mmHg
